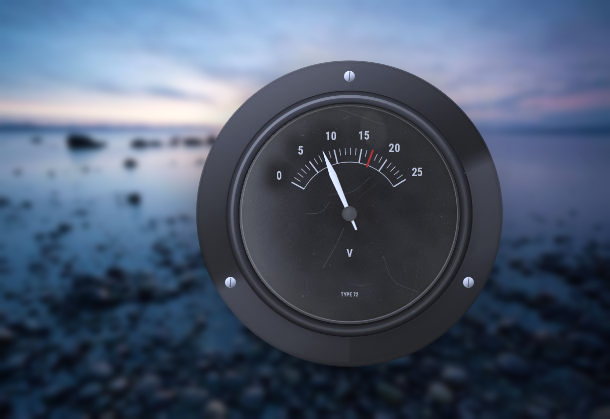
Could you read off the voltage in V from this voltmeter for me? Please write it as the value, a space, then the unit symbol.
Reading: 8 V
